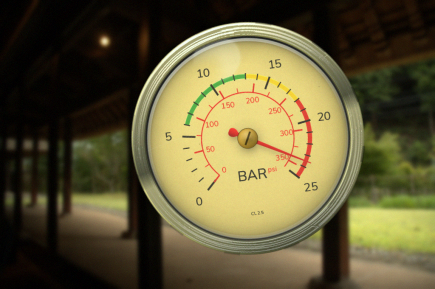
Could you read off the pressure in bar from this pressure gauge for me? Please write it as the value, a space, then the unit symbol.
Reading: 23.5 bar
